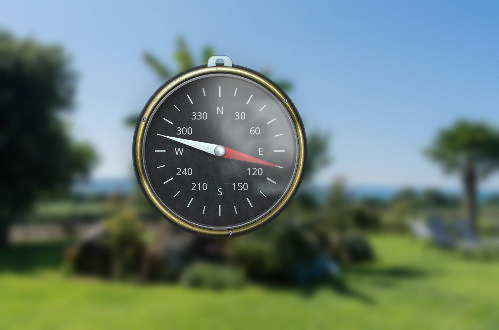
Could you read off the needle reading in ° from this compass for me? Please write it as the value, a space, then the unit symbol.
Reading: 105 °
